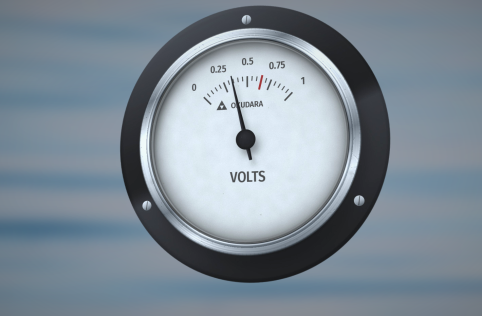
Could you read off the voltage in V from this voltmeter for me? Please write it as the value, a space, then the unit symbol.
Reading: 0.35 V
